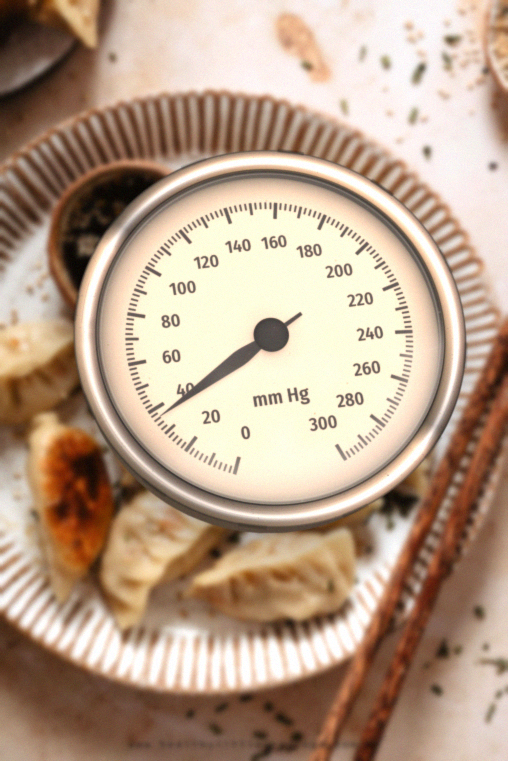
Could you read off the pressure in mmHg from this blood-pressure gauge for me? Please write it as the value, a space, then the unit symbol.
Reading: 36 mmHg
